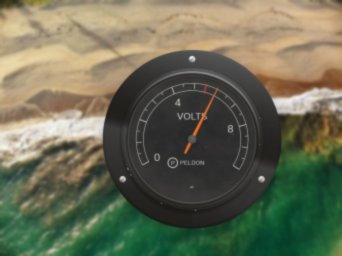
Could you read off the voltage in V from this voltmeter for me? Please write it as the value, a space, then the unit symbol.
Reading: 6 V
